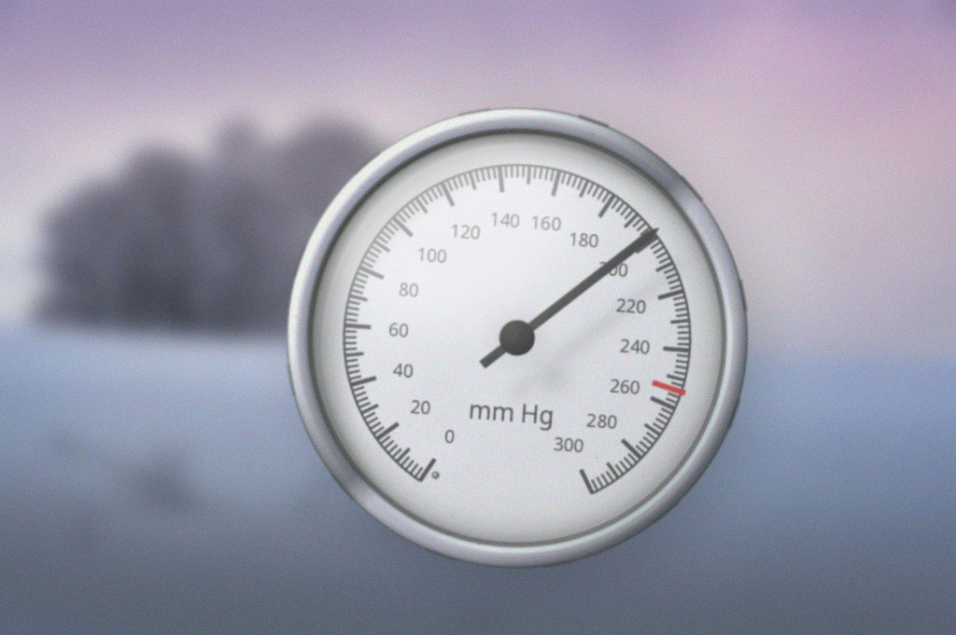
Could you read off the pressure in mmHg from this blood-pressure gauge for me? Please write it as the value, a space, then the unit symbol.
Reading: 198 mmHg
